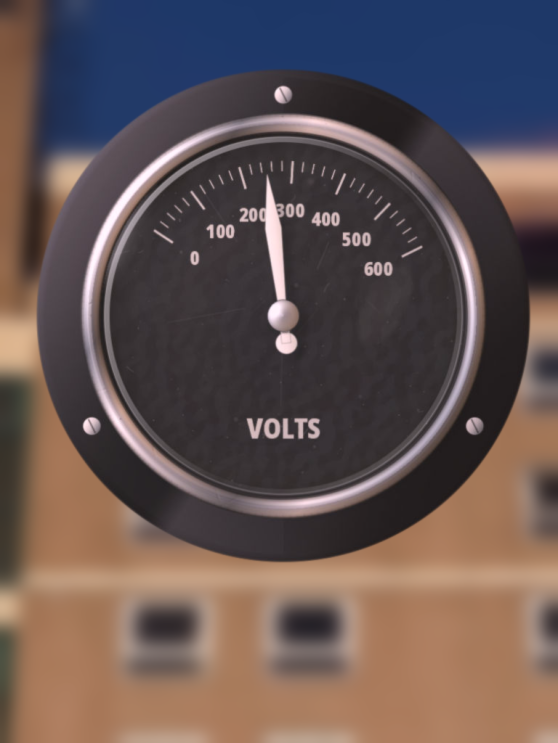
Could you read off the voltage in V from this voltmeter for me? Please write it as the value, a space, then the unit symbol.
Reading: 250 V
